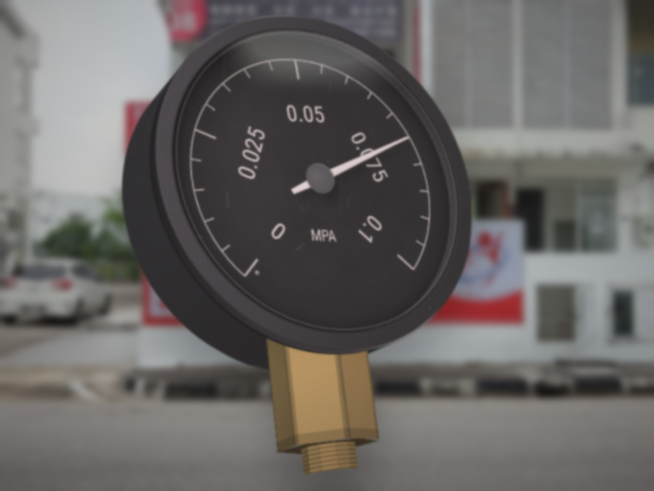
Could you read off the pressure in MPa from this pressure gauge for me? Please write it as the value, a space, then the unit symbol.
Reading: 0.075 MPa
